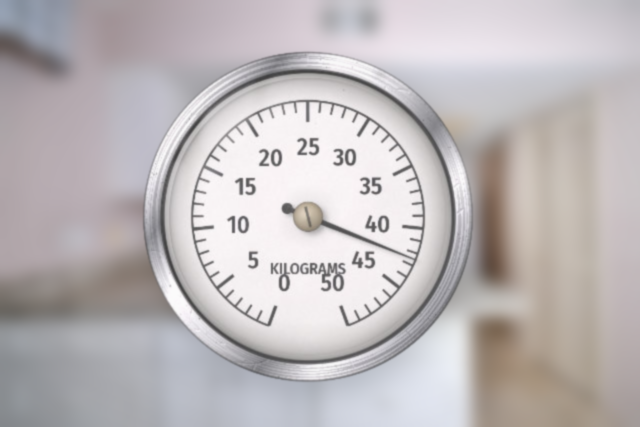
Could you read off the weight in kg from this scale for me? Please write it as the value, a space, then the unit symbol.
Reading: 42.5 kg
